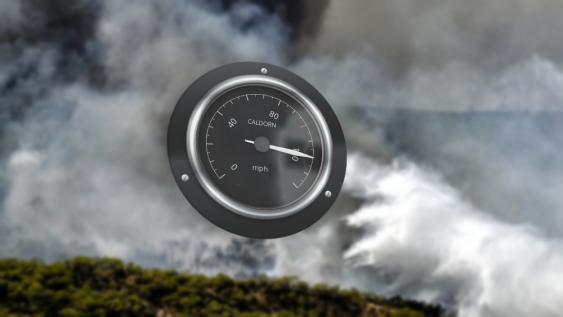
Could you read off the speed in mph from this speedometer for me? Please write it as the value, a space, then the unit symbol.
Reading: 120 mph
